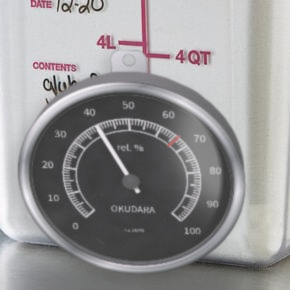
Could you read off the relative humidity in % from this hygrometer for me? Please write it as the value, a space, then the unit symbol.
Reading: 40 %
